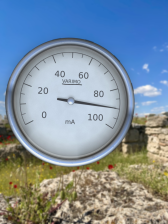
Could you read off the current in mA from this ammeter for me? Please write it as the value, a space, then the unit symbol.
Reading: 90 mA
